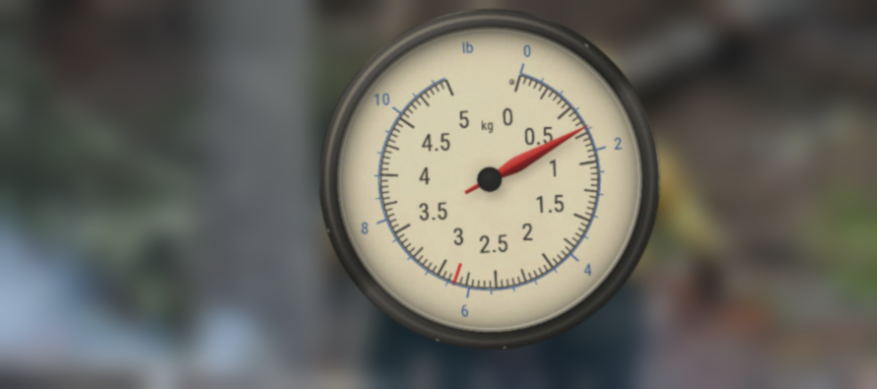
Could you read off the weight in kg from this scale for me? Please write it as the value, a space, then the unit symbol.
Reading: 0.7 kg
